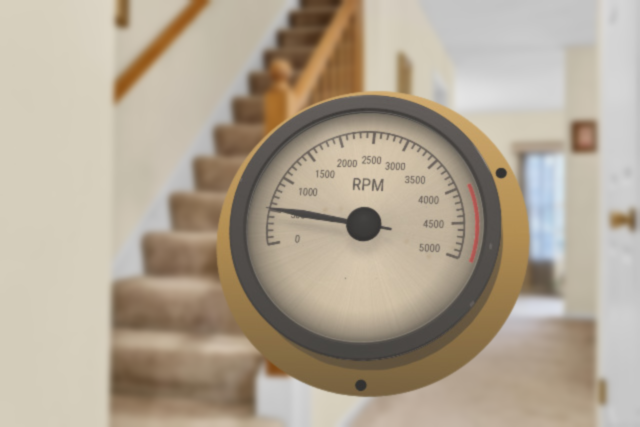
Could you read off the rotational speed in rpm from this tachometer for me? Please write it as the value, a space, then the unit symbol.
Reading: 500 rpm
